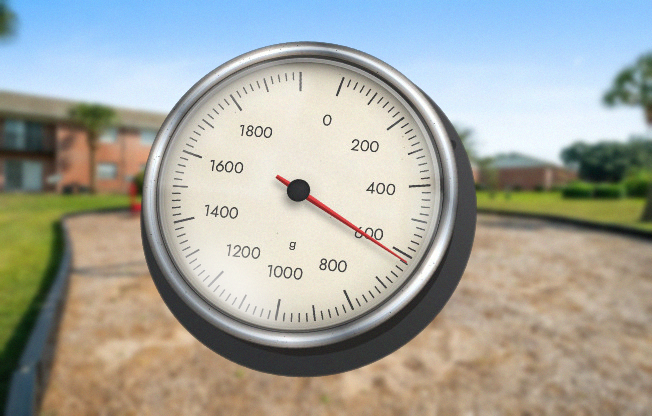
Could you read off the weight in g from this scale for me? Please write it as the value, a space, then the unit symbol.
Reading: 620 g
